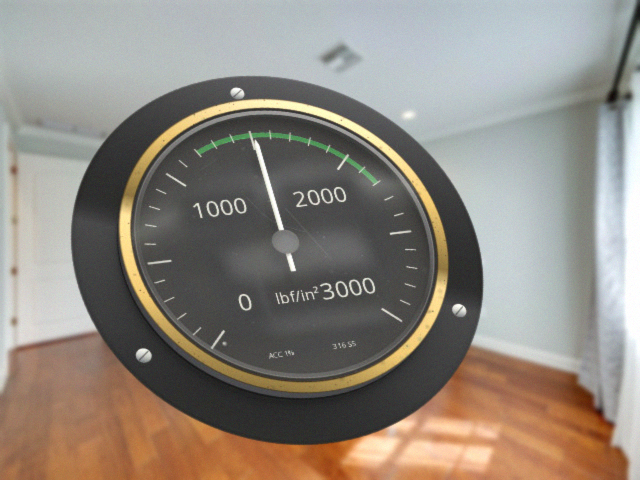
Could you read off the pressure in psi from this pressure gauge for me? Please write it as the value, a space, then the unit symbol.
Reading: 1500 psi
